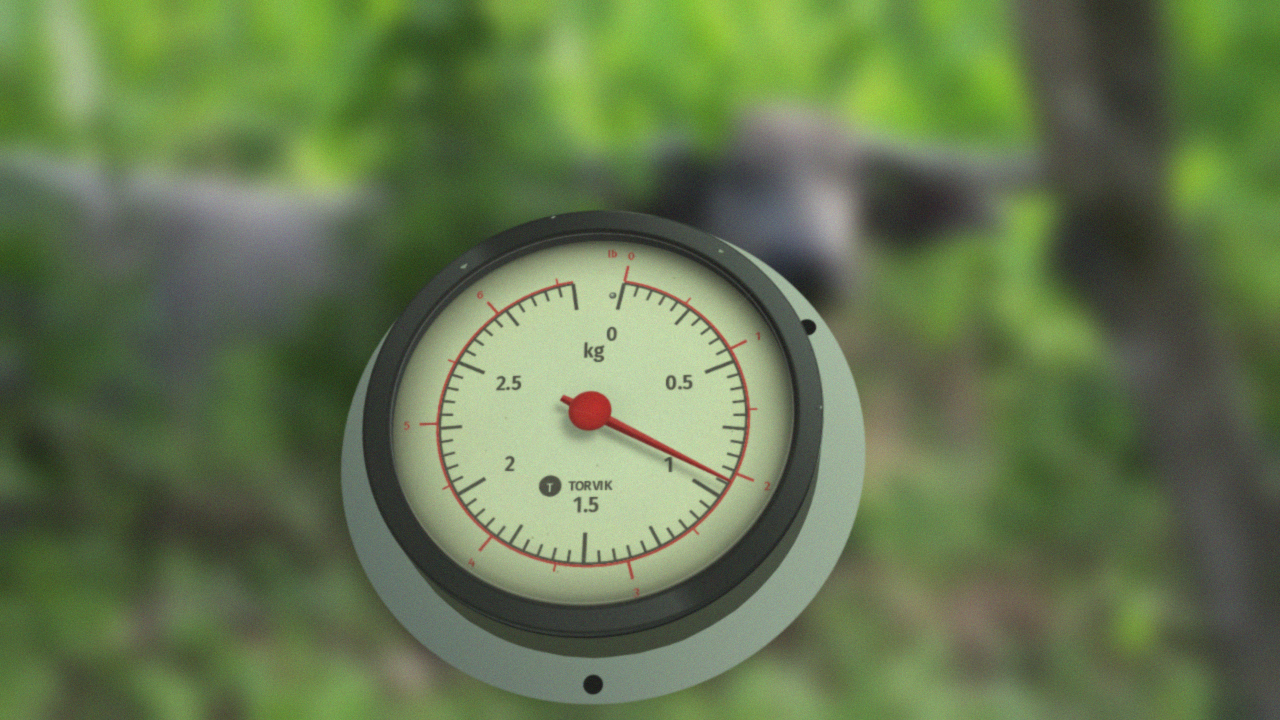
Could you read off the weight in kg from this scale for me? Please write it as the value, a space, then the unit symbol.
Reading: 0.95 kg
